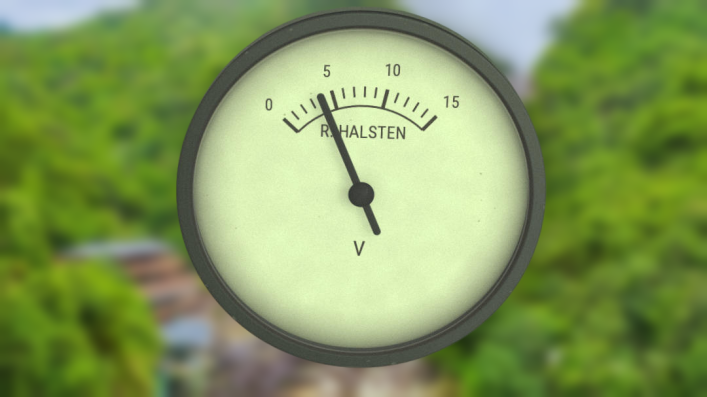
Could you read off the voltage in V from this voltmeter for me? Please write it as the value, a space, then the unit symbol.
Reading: 4 V
